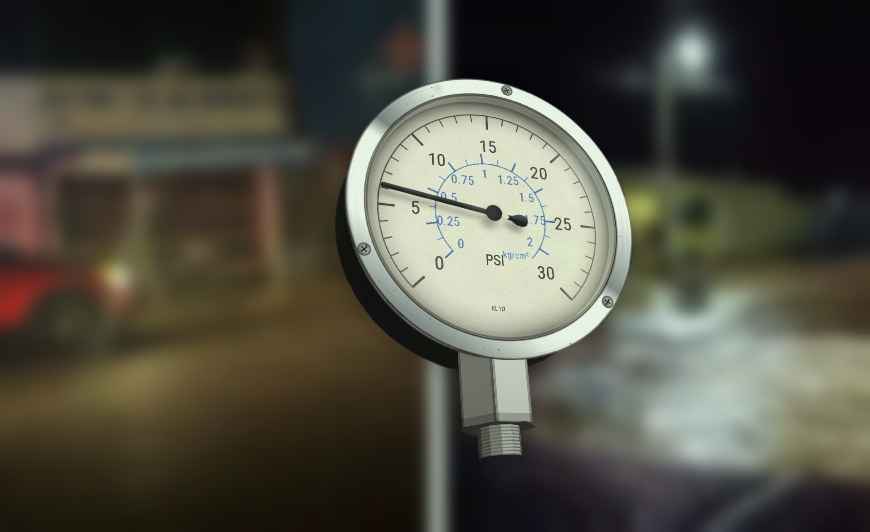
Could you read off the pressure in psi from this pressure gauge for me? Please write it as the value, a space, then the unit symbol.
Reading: 6 psi
